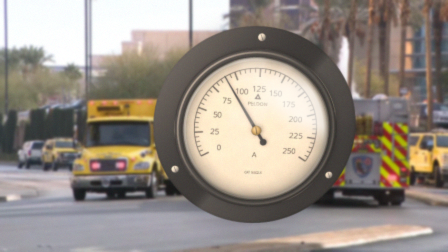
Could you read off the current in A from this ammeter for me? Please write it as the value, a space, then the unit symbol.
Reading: 90 A
